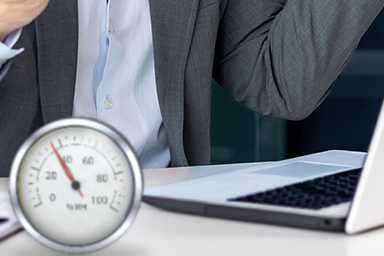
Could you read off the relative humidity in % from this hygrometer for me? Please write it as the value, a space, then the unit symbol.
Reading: 36 %
